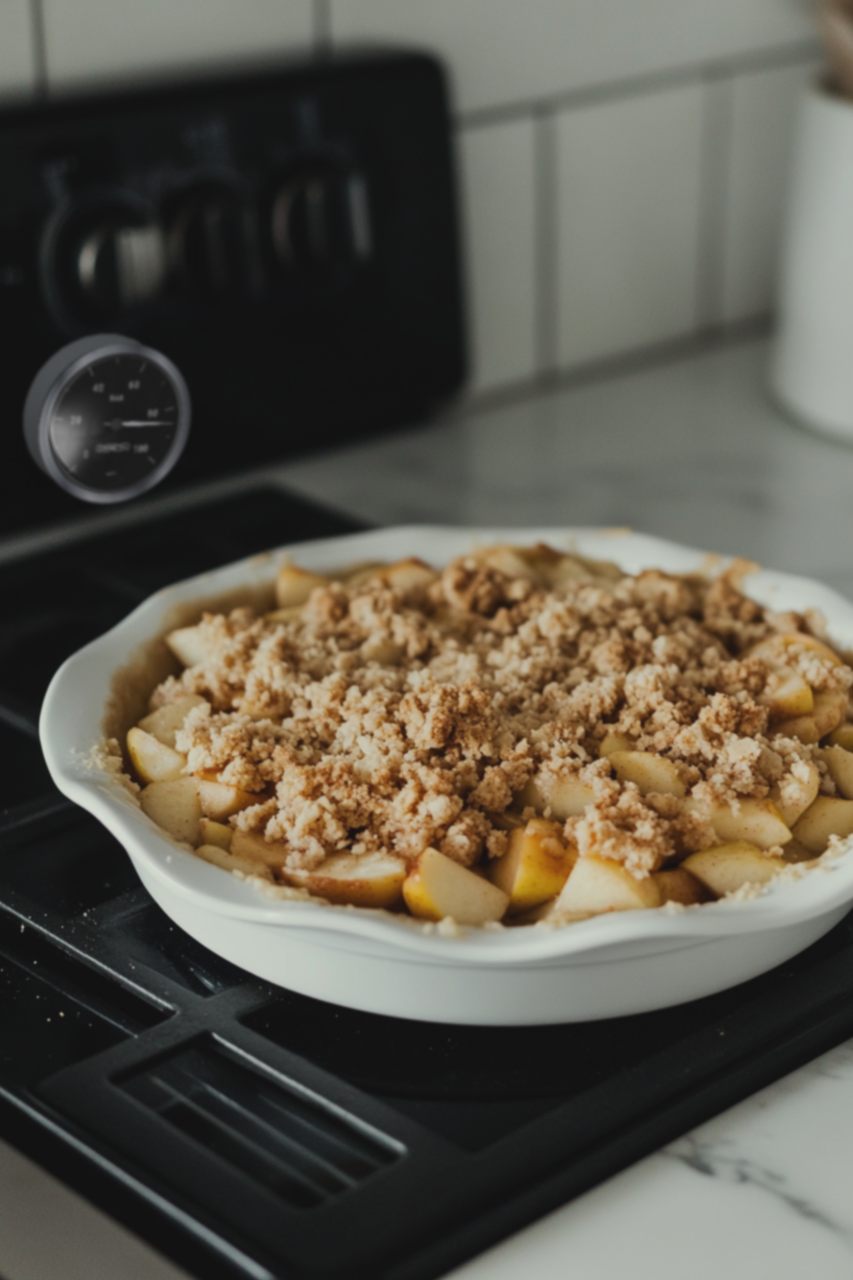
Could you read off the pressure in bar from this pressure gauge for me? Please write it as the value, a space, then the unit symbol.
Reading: 85 bar
